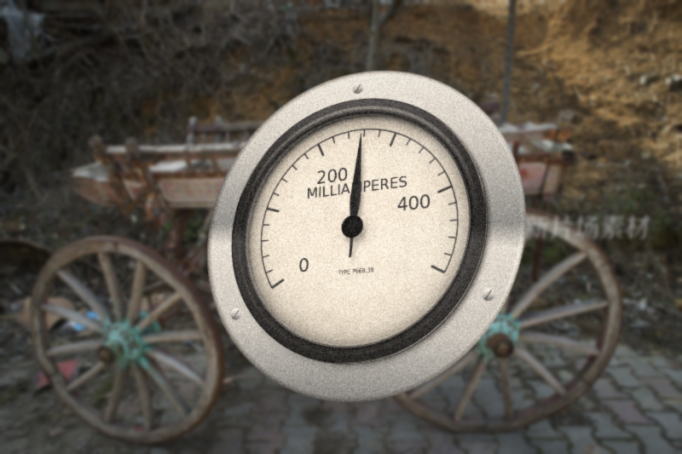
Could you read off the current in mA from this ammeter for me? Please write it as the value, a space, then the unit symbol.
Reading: 260 mA
